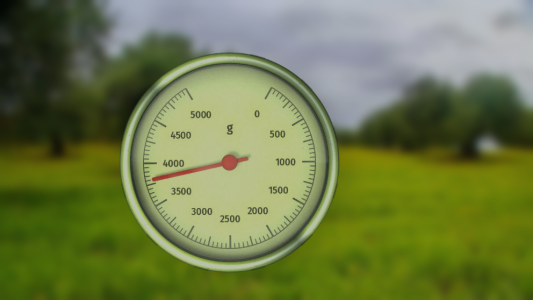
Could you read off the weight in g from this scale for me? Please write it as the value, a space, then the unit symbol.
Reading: 3800 g
